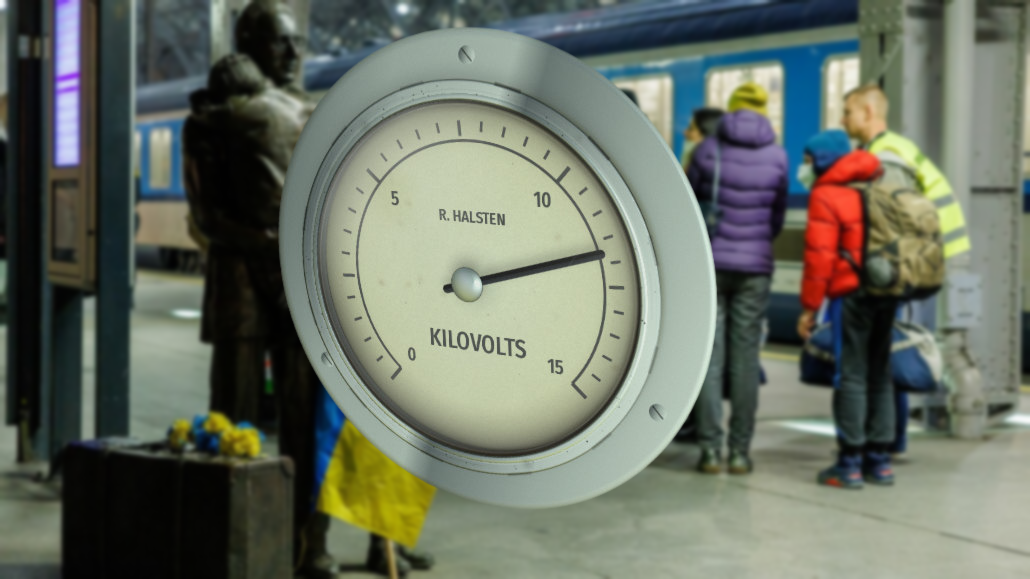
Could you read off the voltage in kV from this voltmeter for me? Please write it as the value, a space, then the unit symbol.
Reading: 11.75 kV
